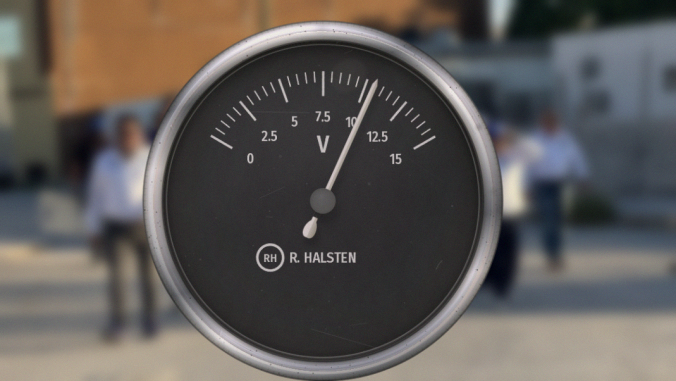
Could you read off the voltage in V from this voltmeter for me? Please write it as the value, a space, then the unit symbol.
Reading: 10.5 V
